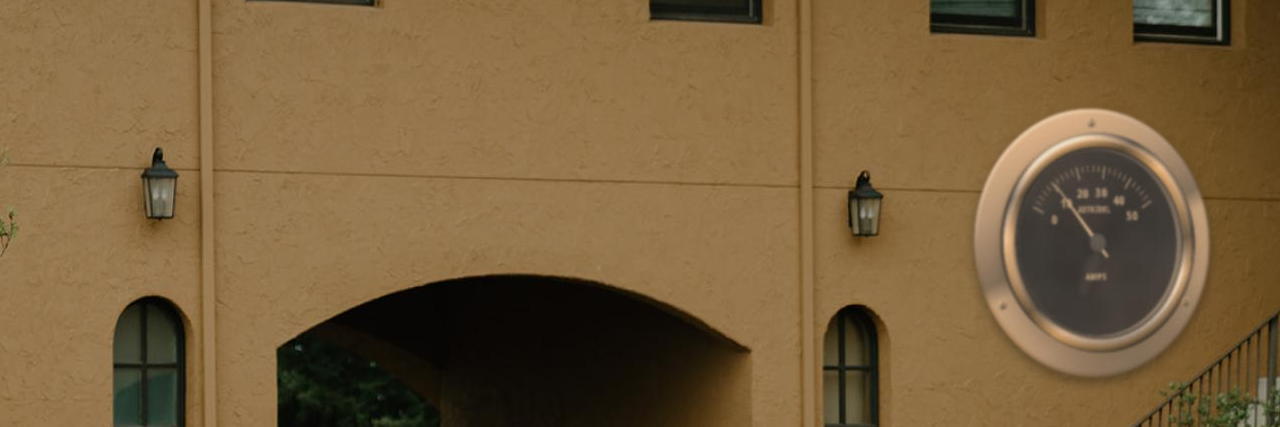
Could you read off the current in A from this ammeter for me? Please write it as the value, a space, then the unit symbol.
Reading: 10 A
